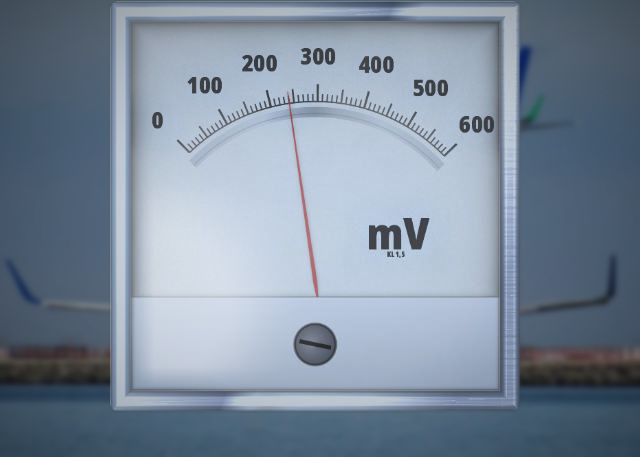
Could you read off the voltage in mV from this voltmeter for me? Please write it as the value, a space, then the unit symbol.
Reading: 240 mV
